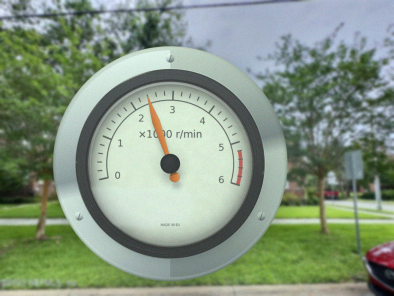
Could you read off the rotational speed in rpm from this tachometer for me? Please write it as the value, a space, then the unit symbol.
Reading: 2400 rpm
